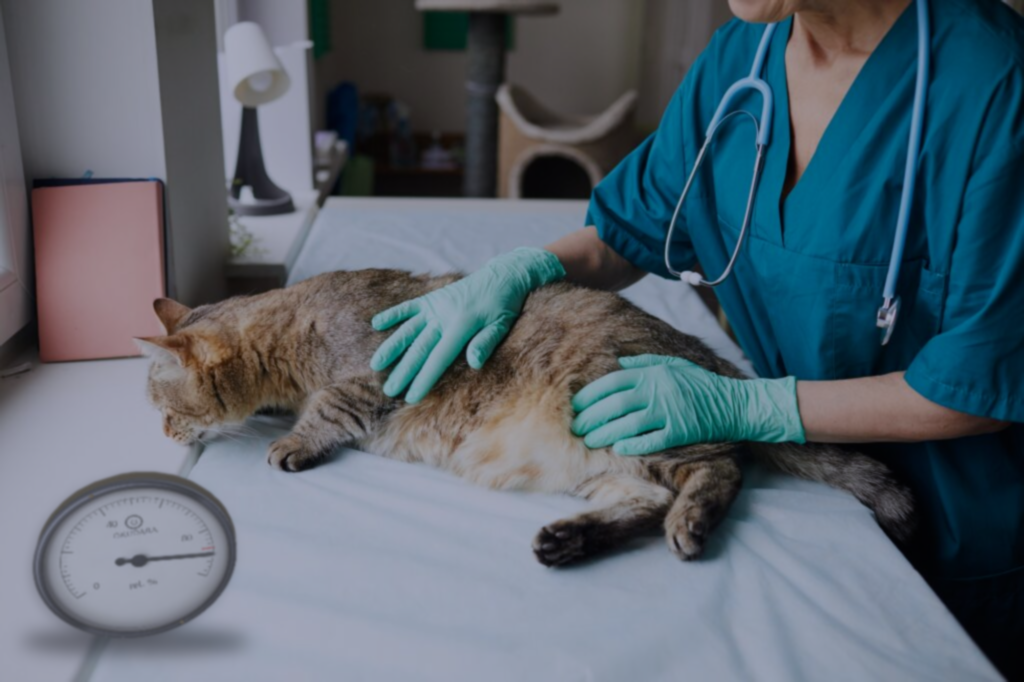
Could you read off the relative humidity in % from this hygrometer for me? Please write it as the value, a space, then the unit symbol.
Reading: 90 %
